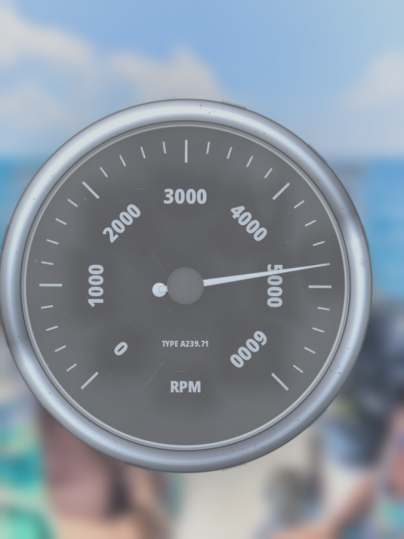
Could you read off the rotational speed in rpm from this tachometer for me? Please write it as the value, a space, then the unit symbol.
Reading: 4800 rpm
